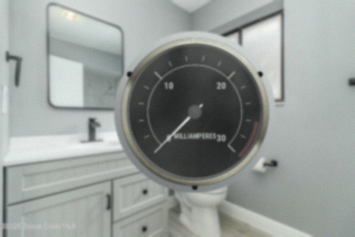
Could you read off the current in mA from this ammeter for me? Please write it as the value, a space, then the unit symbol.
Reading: 0 mA
